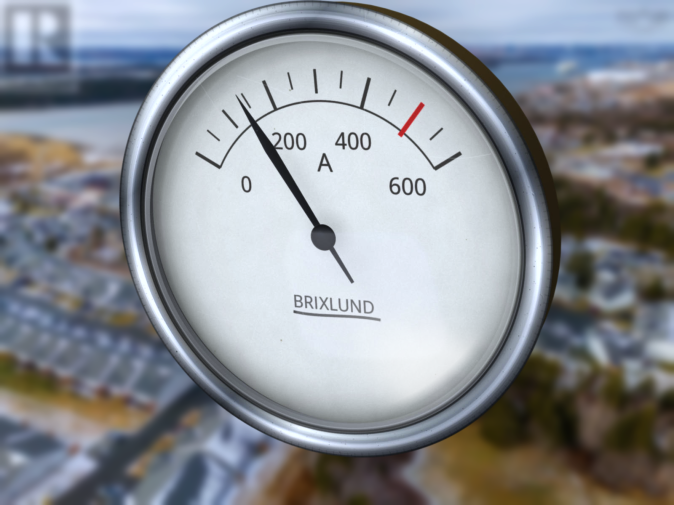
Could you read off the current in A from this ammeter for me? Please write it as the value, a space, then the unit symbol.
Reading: 150 A
